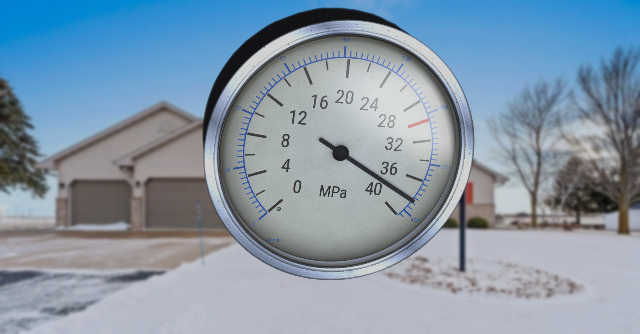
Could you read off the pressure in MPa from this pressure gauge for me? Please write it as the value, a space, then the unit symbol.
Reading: 38 MPa
